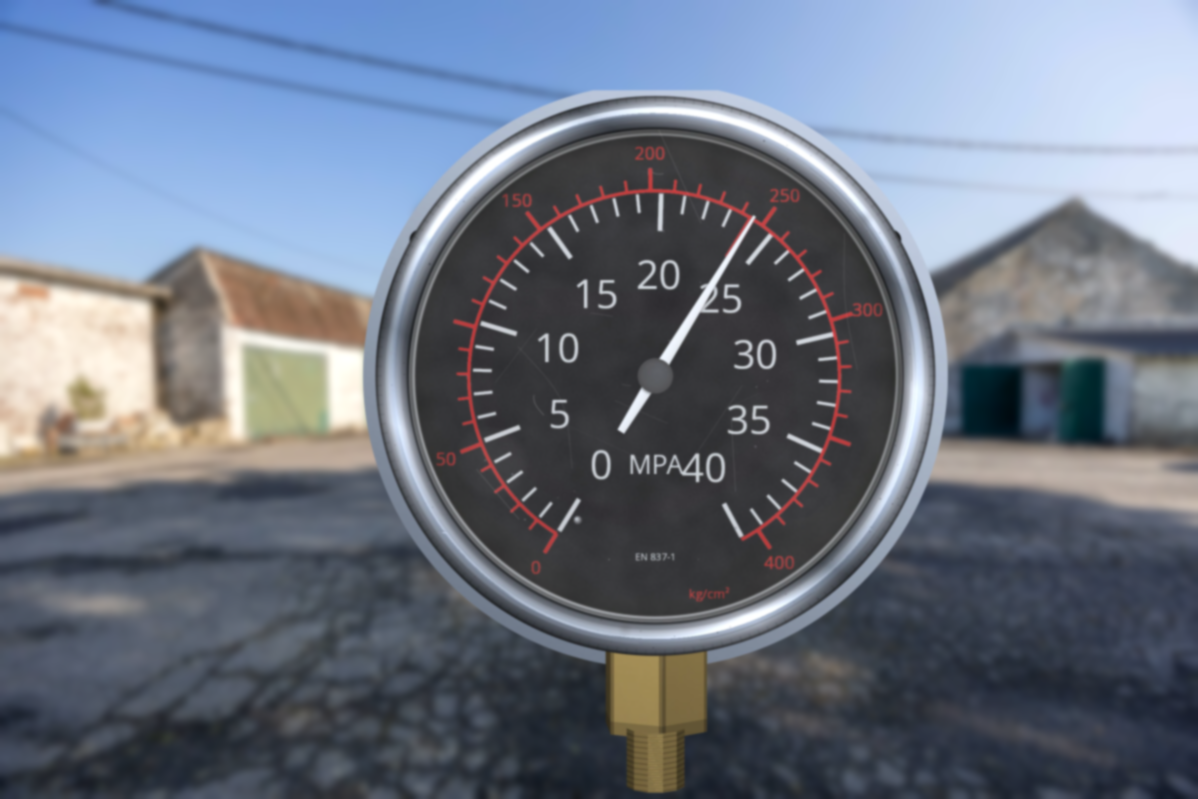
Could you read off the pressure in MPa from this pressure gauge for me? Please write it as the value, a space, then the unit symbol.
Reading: 24 MPa
